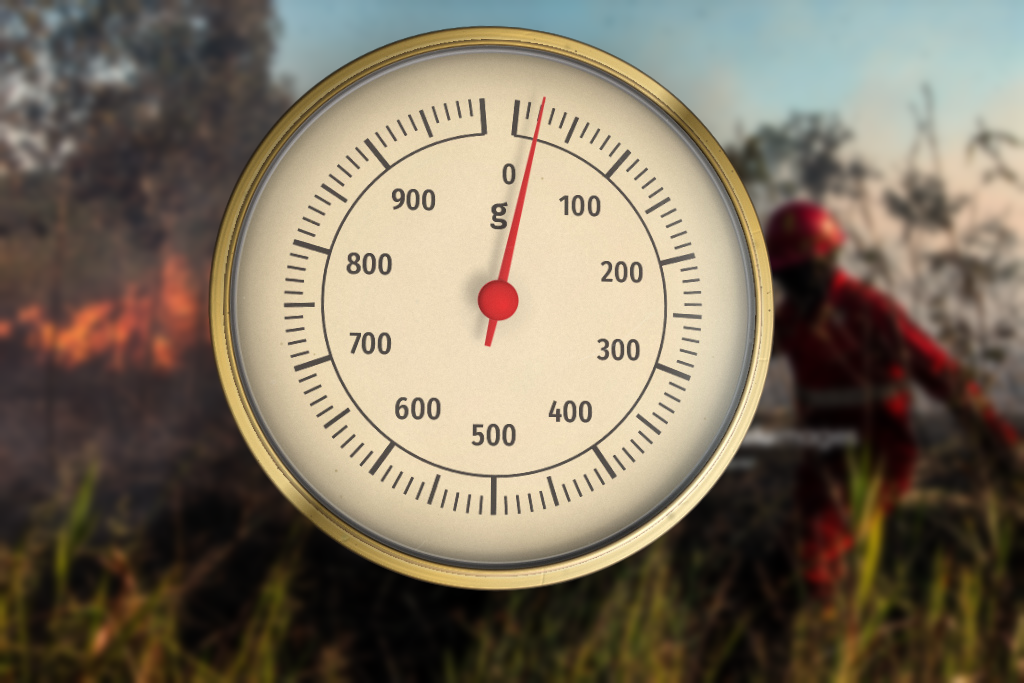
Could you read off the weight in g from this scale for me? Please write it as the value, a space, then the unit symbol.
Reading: 20 g
